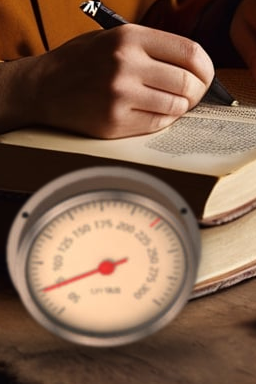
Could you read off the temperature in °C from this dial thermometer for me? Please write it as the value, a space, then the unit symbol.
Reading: 75 °C
